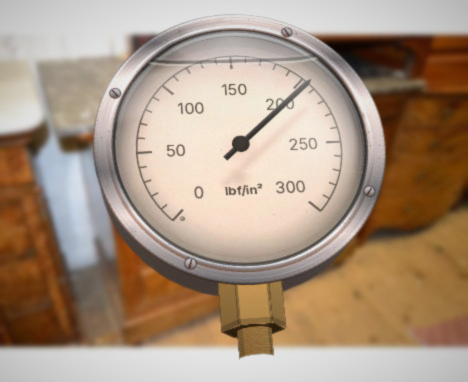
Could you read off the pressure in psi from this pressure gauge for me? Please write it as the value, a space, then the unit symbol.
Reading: 205 psi
